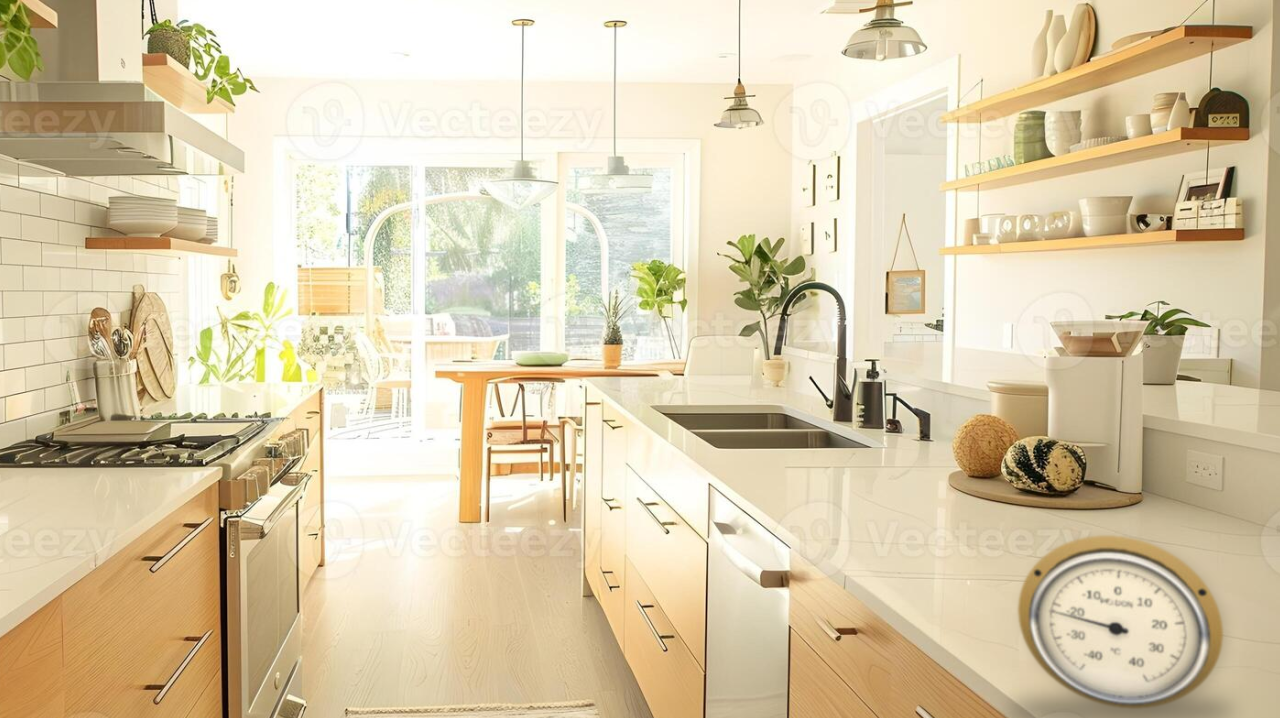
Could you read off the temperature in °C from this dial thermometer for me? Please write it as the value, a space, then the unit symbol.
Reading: -22 °C
